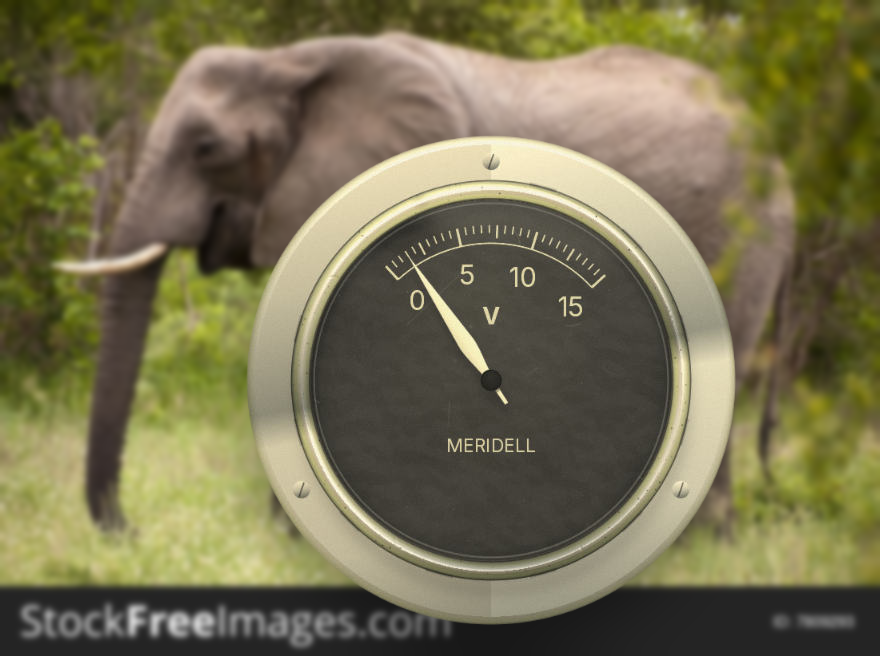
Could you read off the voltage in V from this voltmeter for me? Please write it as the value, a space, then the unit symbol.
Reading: 1.5 V
